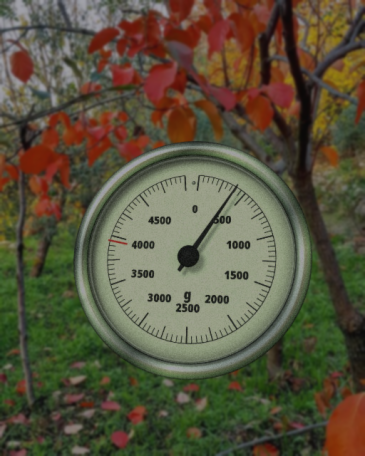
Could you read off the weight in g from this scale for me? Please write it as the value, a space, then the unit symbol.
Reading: 400 g
